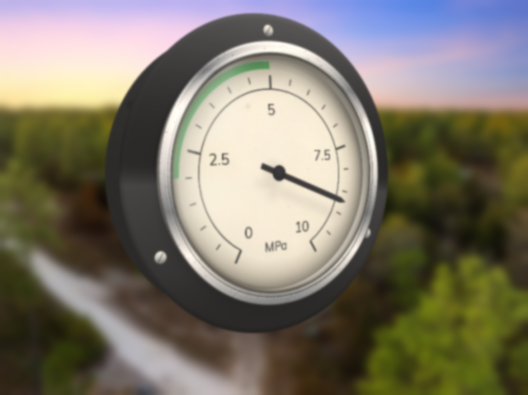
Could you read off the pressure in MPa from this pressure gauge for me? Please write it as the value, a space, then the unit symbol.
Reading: 8.75 MPa
